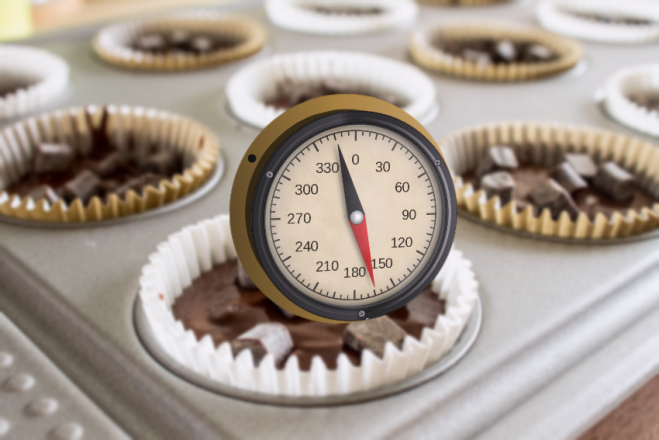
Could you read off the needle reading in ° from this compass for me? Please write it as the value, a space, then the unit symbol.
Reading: 165 °
